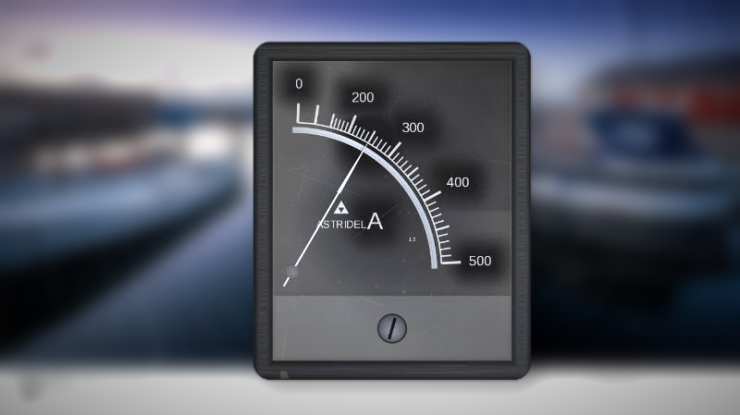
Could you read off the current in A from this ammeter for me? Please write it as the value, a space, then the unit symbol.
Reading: 250 A
